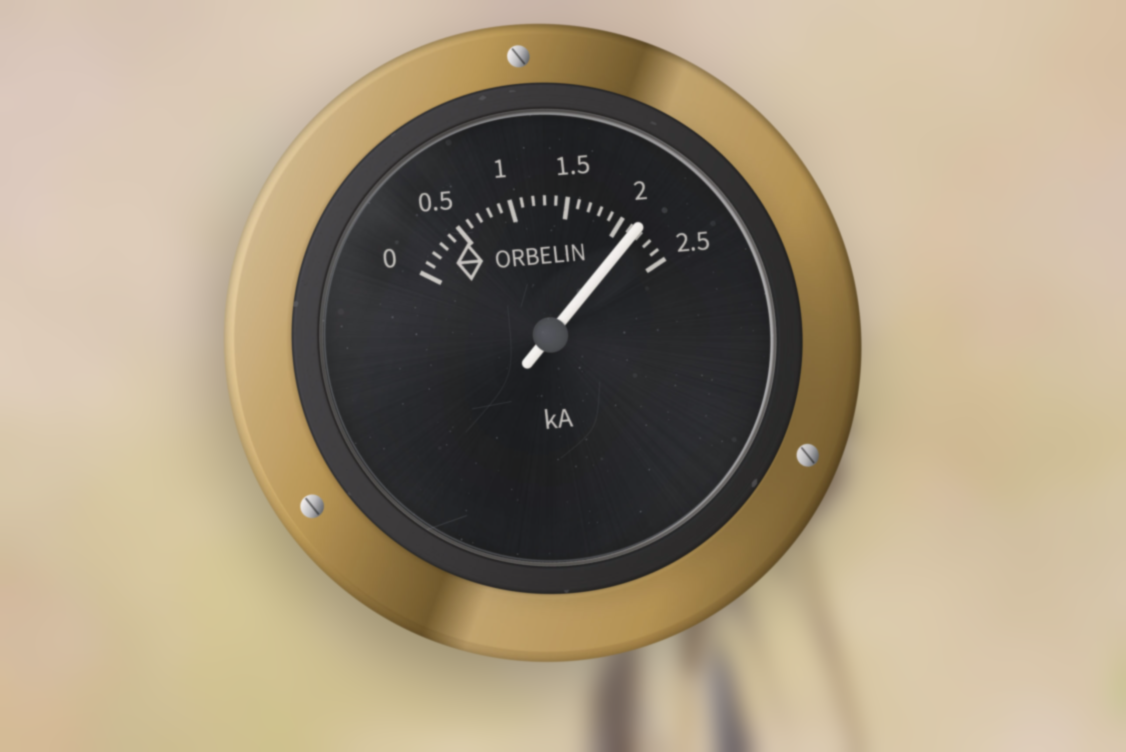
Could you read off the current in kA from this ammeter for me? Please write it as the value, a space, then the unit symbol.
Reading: 2.15 kA
